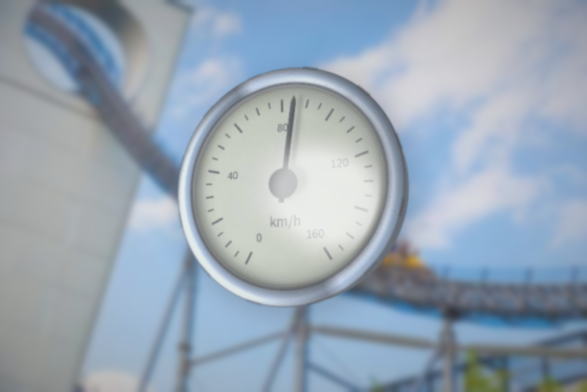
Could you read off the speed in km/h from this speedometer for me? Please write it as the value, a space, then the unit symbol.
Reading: 85 km/h
